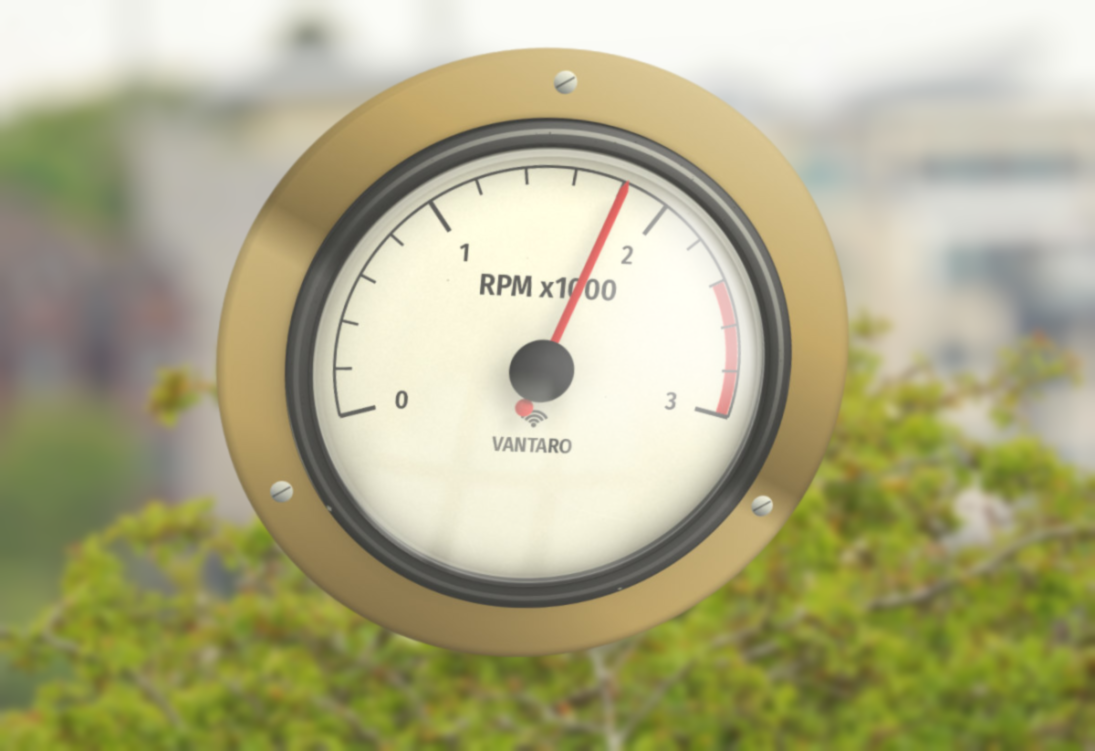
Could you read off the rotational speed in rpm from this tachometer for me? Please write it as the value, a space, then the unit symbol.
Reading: 1800 rpm
